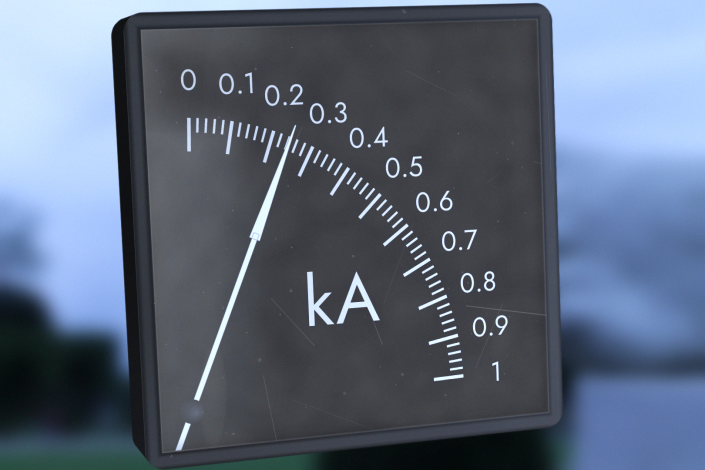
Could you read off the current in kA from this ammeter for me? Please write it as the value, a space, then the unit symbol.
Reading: 0.24 kA
